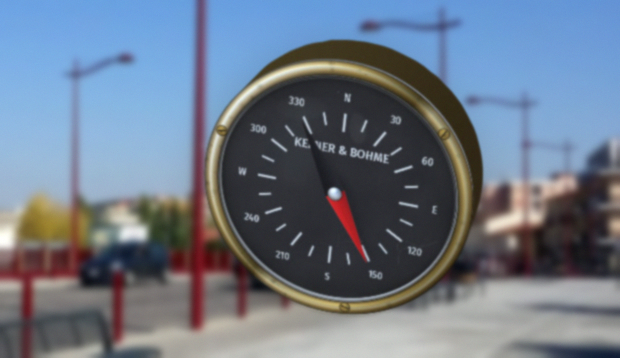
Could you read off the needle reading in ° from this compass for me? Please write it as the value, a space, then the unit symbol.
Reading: 150 °
